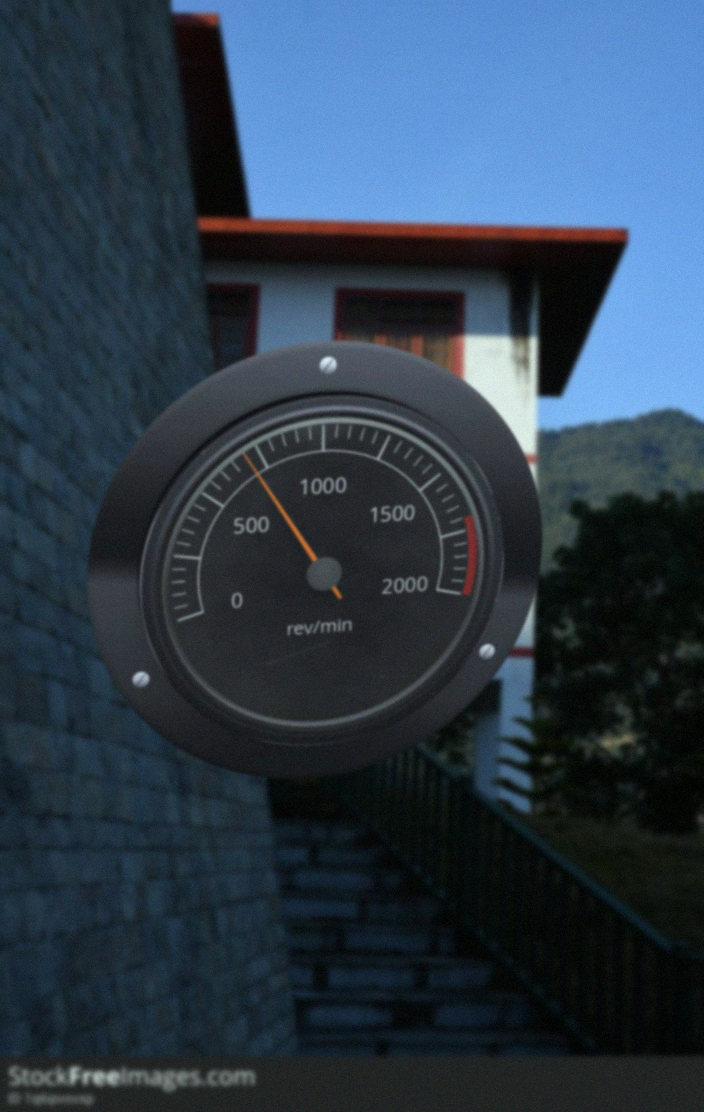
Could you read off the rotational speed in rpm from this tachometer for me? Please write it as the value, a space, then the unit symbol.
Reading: 700 rpm
